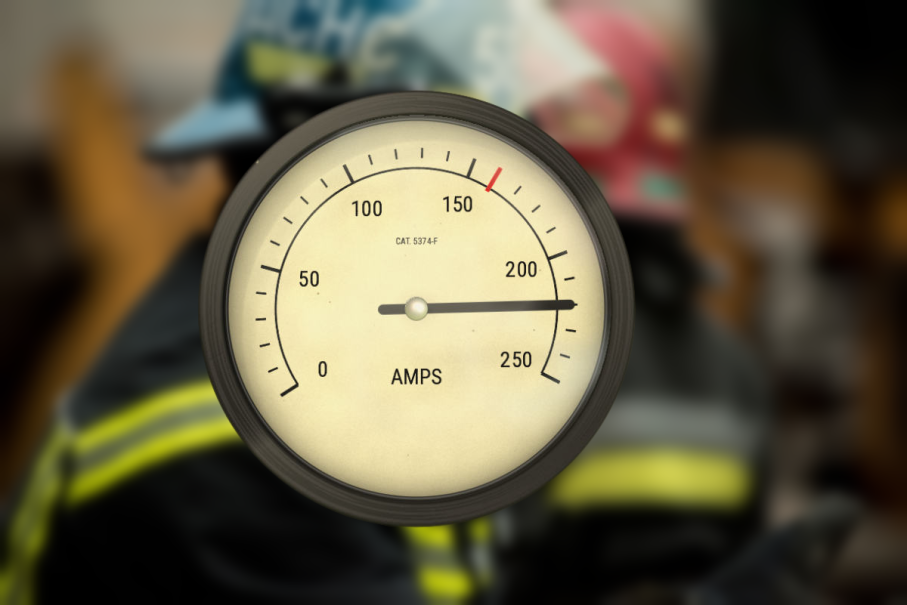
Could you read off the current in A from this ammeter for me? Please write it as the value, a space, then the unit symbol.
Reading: 220 A
